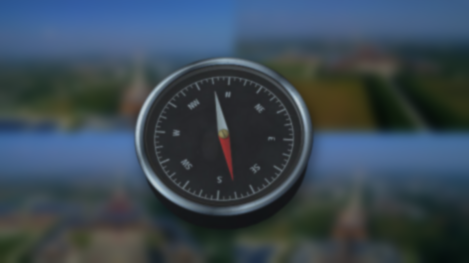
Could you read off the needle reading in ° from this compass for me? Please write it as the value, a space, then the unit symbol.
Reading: 165 °
